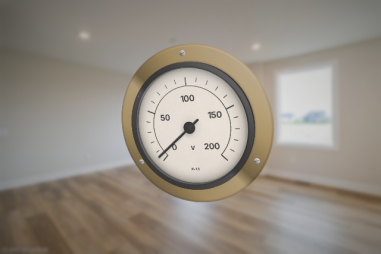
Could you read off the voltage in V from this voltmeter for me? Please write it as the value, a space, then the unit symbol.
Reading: 5 V
